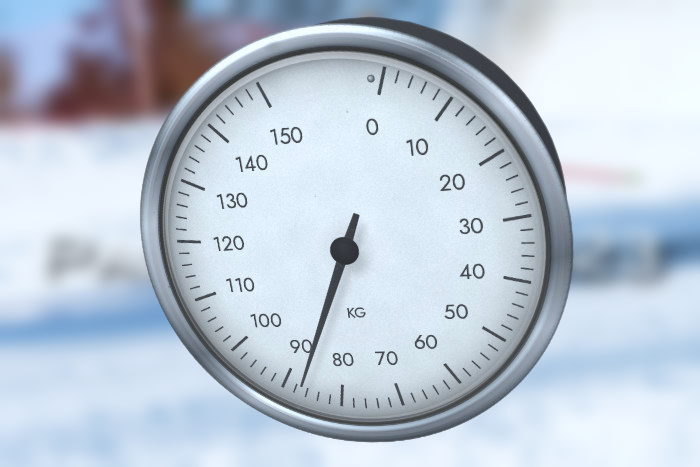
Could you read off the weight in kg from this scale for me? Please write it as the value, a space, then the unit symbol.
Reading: 87 kg
